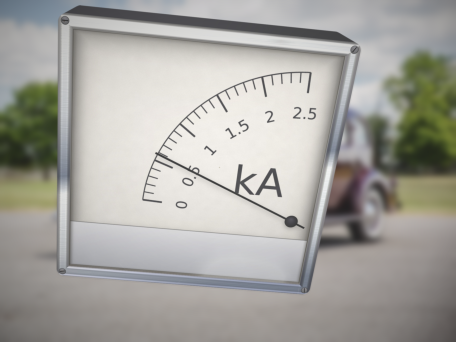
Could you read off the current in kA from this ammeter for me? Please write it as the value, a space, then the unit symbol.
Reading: 0.6 kA
